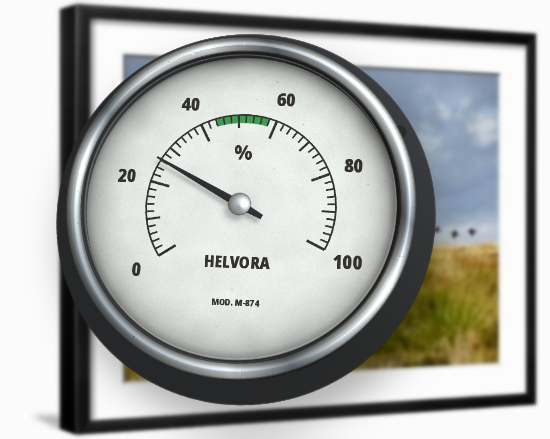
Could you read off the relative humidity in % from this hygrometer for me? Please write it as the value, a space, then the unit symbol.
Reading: 26 %
